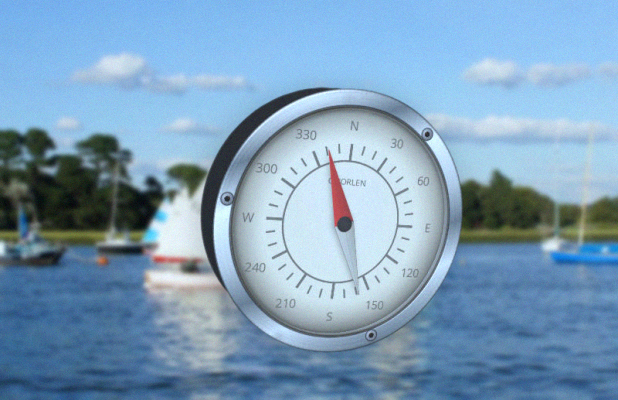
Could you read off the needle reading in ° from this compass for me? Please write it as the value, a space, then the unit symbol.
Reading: 340 °
